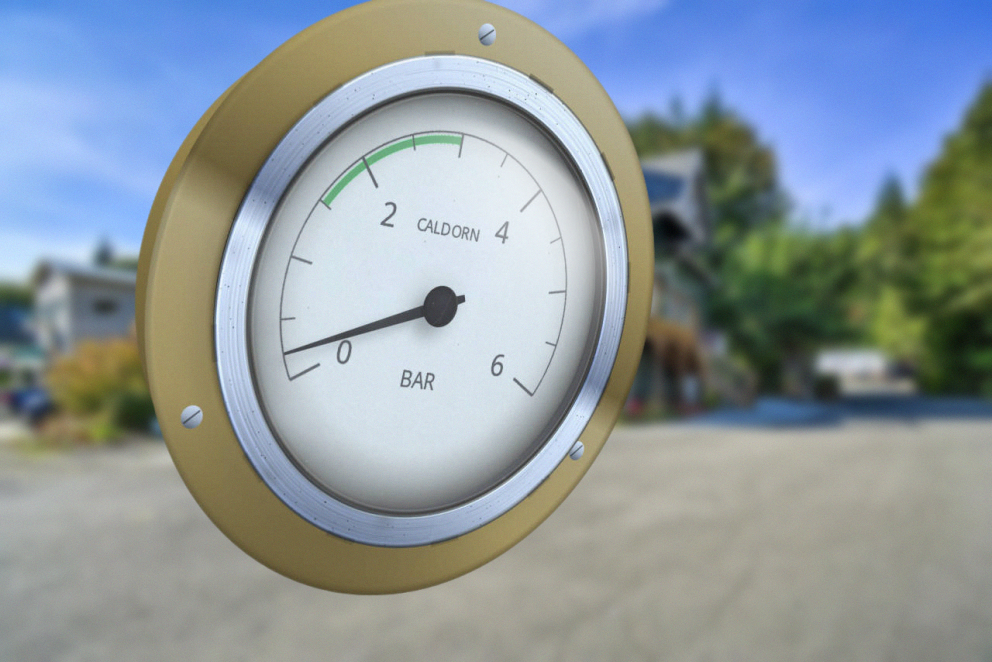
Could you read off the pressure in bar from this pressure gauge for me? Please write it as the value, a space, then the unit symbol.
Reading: 0.25 bar
